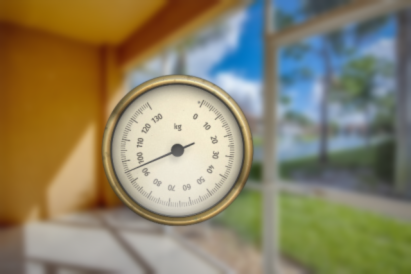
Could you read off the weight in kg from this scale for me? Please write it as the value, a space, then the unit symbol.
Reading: 95 kg
